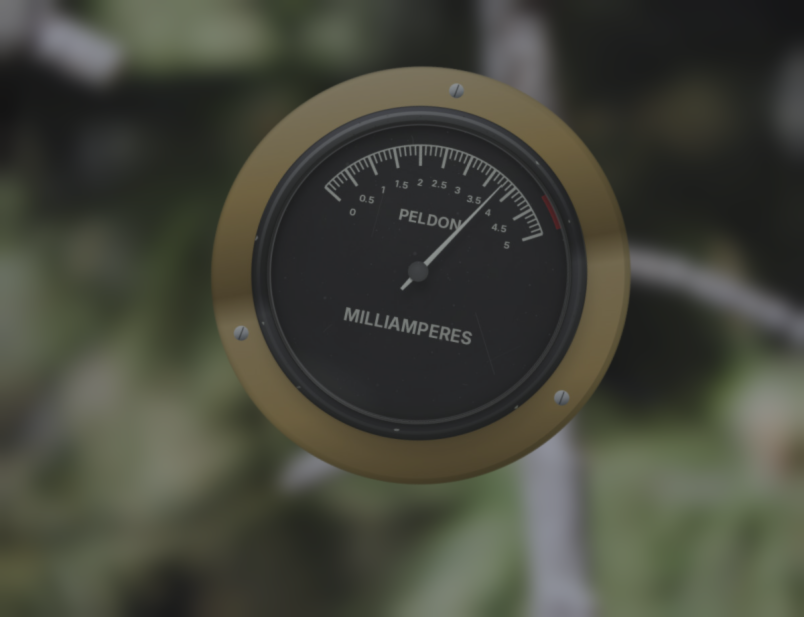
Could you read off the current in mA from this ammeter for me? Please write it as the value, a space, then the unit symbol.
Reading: 3.8 mA
